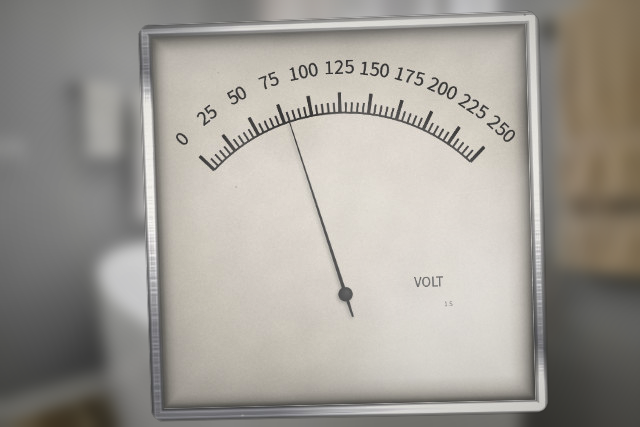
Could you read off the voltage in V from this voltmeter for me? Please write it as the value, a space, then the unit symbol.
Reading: 80 V
